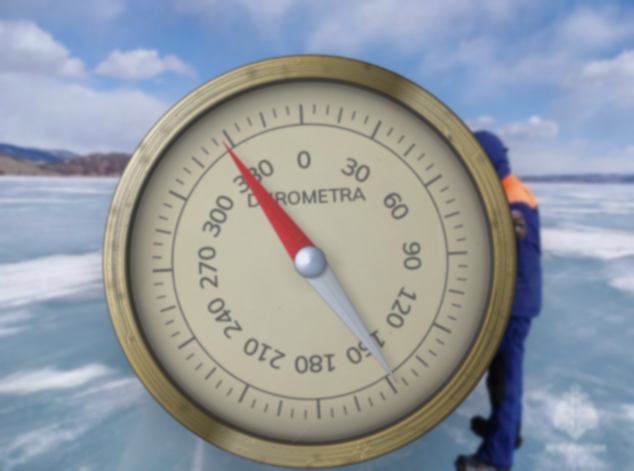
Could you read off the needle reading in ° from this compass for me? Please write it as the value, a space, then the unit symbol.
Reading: 327.5 °
